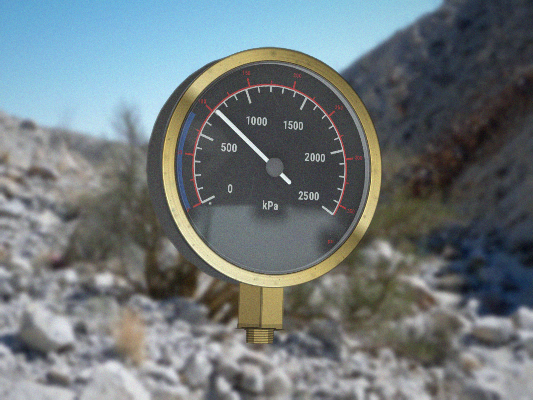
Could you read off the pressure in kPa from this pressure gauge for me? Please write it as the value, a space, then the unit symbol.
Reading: 700 kPa
